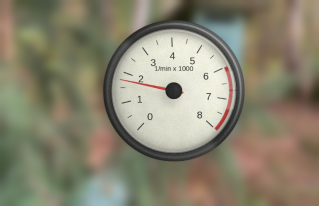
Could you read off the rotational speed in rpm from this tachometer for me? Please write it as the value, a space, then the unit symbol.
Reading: 1750 rpm
